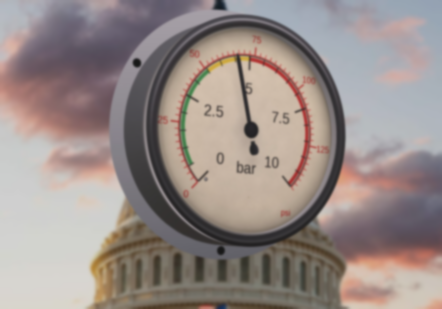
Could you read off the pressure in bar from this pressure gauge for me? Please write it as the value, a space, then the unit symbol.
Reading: 4.5 bar
